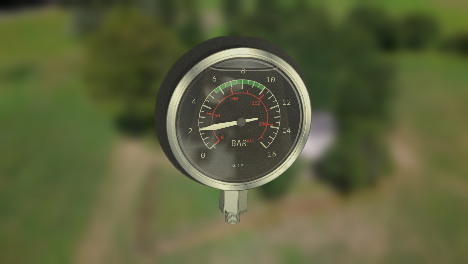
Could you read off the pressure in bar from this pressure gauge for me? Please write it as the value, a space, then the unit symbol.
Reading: 2 bar
